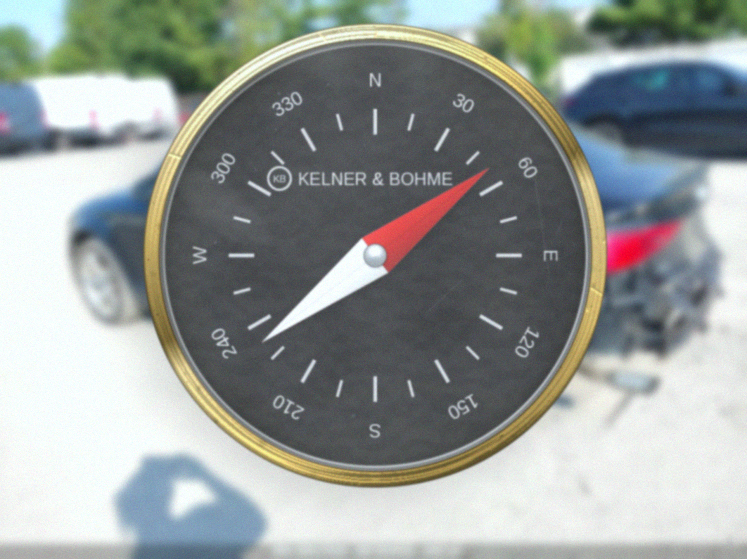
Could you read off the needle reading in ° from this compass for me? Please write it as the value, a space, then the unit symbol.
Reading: 52.5 °
